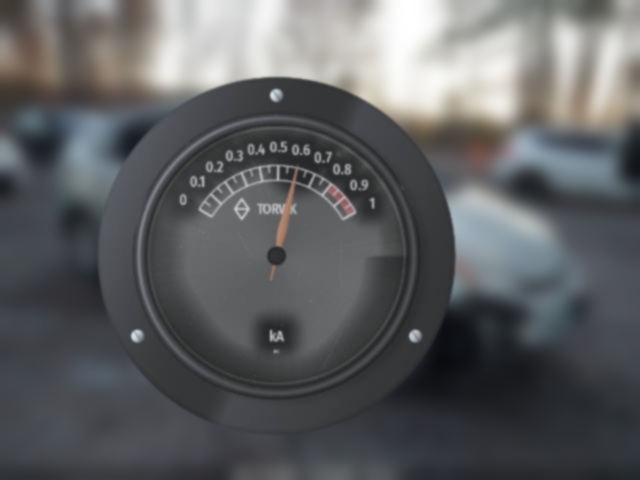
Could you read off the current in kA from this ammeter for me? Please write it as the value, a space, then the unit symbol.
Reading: 0.6 kA
